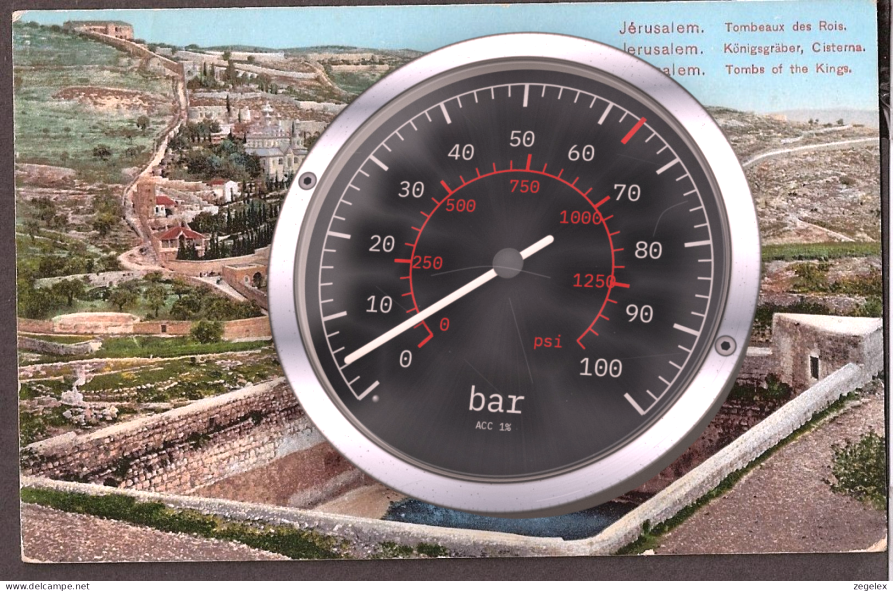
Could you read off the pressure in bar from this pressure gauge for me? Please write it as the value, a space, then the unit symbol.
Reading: 4 bar
